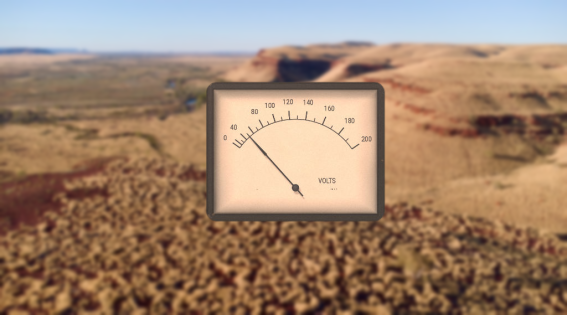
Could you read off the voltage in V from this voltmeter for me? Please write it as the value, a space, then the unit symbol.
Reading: 50 V
